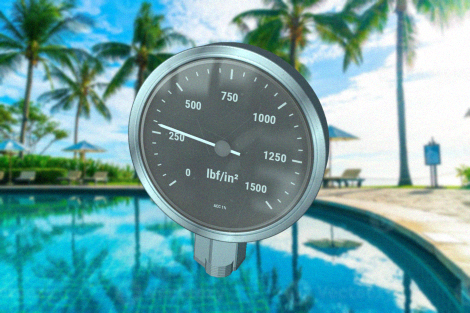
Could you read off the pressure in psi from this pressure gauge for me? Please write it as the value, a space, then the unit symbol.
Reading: 300 psi
